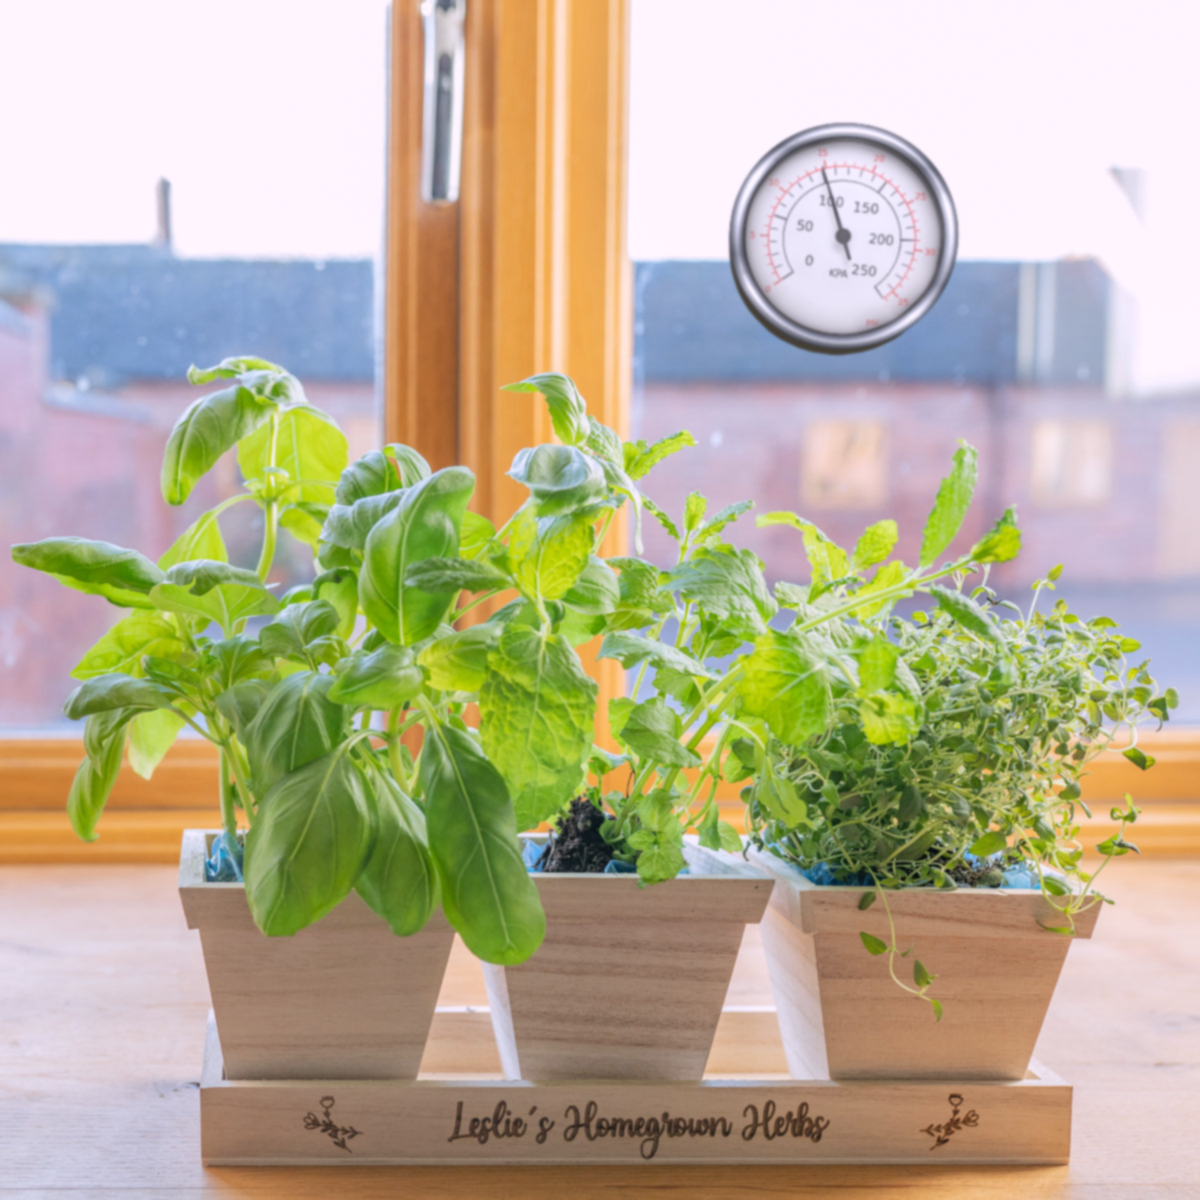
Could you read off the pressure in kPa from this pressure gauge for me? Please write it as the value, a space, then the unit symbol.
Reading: 100 kPa
